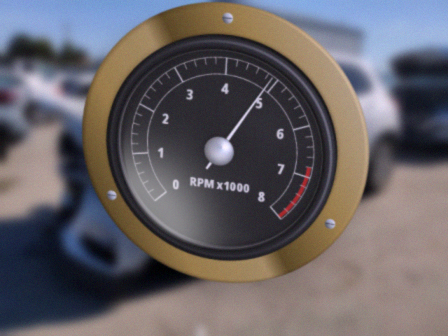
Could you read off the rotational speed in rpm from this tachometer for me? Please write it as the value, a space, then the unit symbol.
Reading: 4900 rpm
